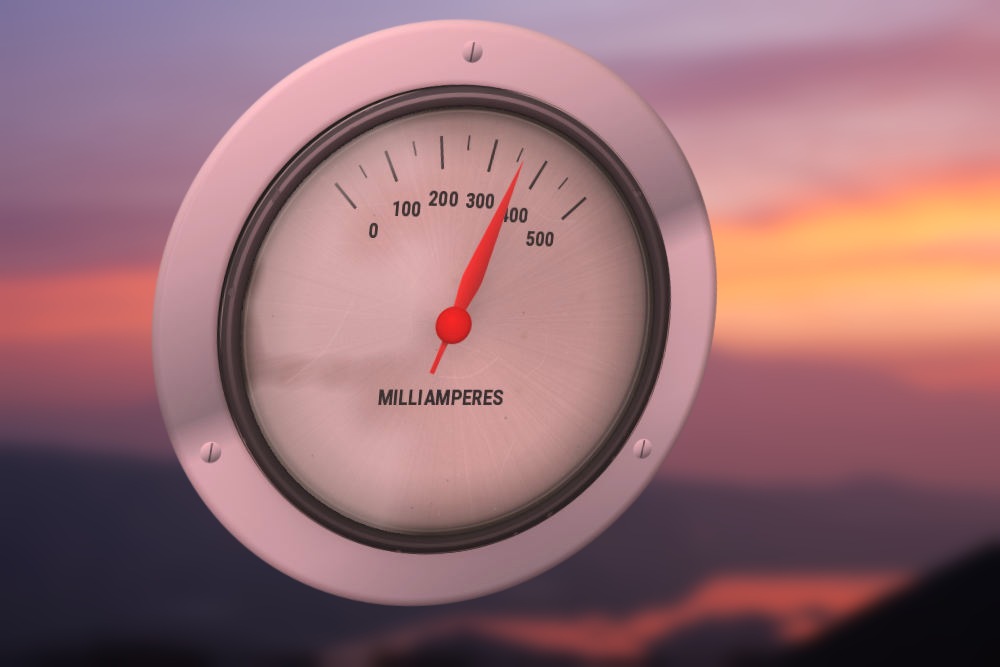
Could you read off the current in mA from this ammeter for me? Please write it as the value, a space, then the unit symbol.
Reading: 350 mA
